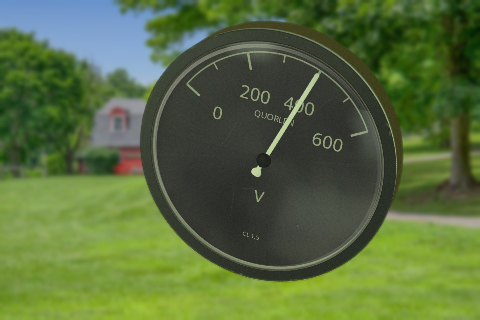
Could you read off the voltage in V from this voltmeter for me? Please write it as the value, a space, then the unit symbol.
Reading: 400 V
